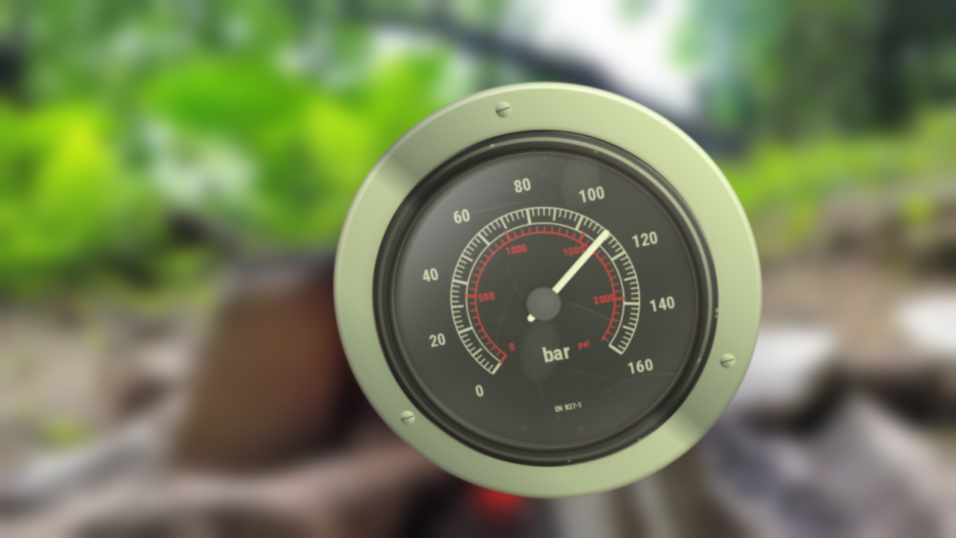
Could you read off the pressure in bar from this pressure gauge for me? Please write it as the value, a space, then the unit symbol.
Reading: 110 bar
